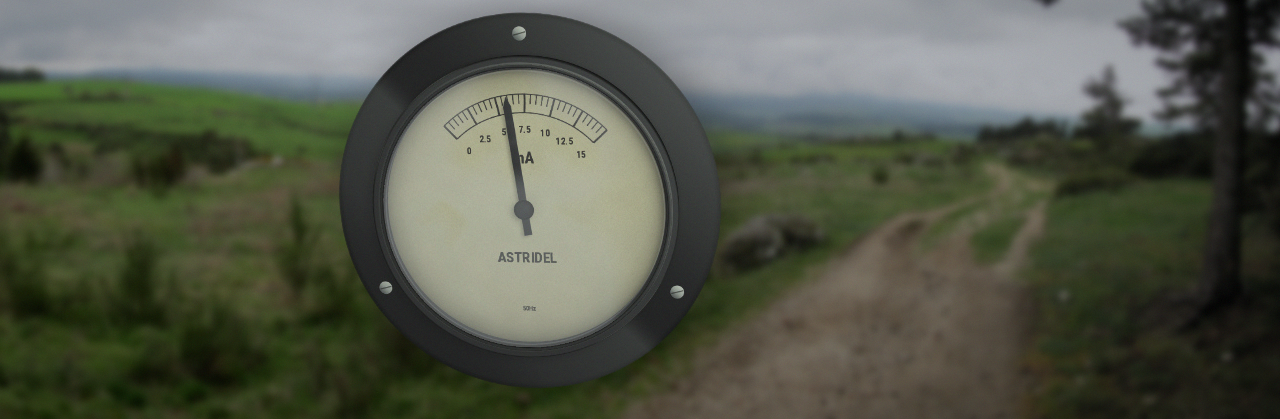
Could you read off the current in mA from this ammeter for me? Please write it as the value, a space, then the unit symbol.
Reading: 6 mA
